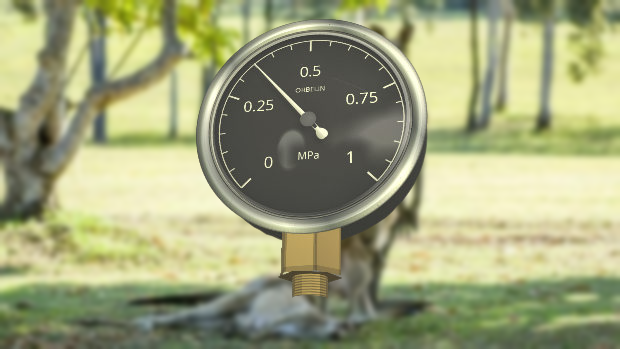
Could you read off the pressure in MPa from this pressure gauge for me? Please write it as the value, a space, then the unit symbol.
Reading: 0.35 MPa
